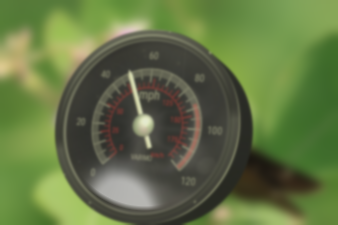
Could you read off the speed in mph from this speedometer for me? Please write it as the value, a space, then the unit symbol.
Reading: 50 mph
